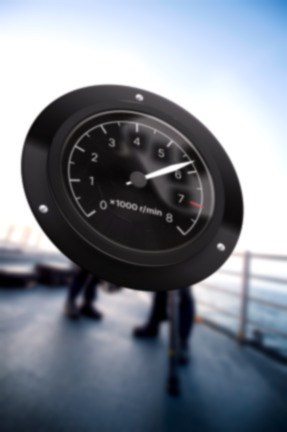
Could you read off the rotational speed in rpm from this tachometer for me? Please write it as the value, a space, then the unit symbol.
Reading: 5750 rpm
